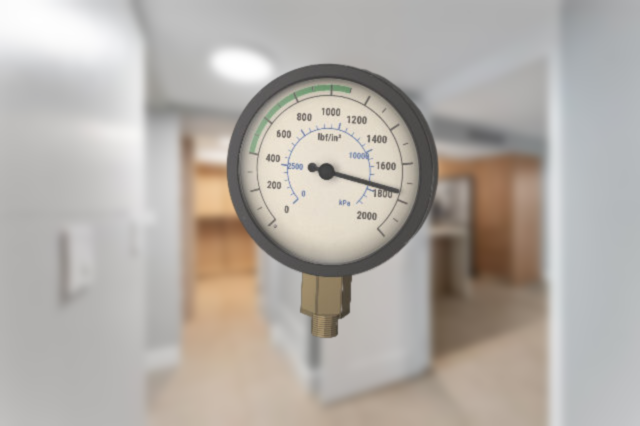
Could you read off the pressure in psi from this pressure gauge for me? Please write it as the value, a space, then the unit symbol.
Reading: 1750 psi
